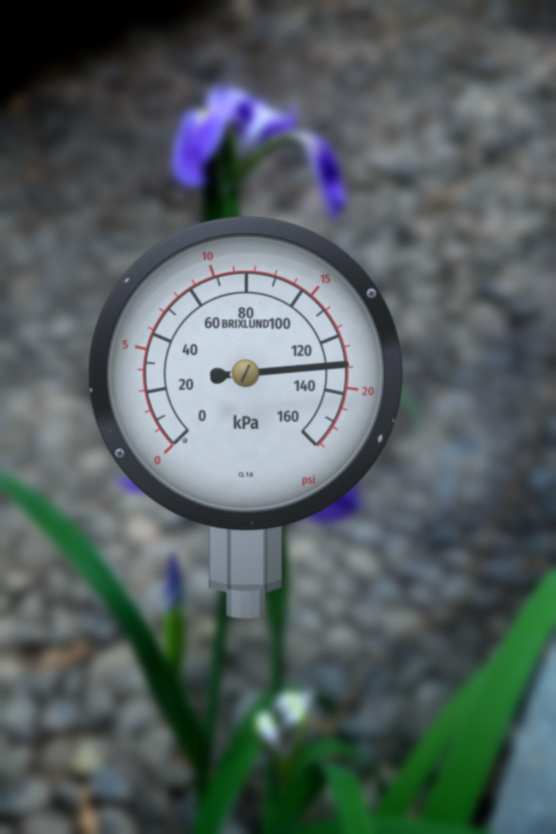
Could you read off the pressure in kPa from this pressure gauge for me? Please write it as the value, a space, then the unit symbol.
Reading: 130 kPa
